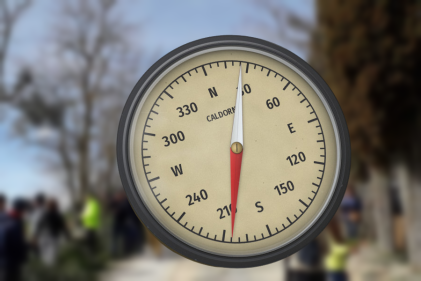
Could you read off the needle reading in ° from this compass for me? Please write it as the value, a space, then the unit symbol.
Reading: 205 °
